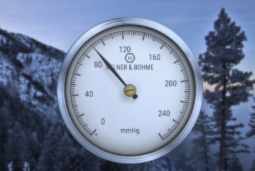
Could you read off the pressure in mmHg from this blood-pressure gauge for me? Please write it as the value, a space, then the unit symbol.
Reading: 90 mmHg
